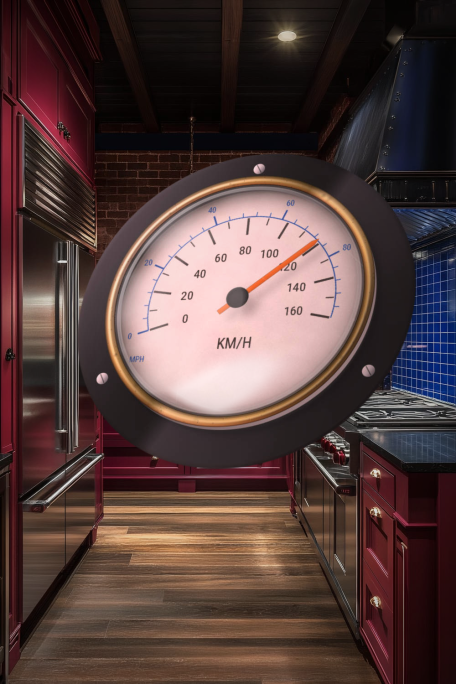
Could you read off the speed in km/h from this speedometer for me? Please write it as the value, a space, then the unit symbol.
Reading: 120 km/h
